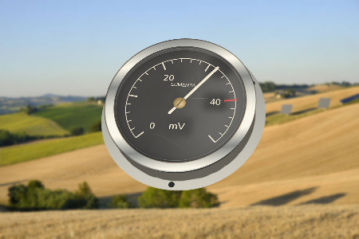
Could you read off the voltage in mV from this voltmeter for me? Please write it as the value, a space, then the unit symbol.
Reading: 32 mV
